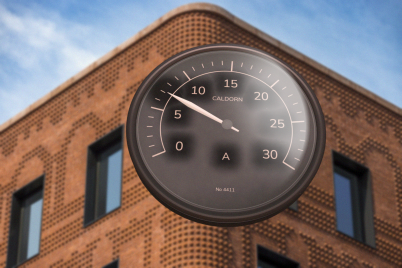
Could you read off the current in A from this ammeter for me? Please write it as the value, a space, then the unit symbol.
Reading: 7 A
